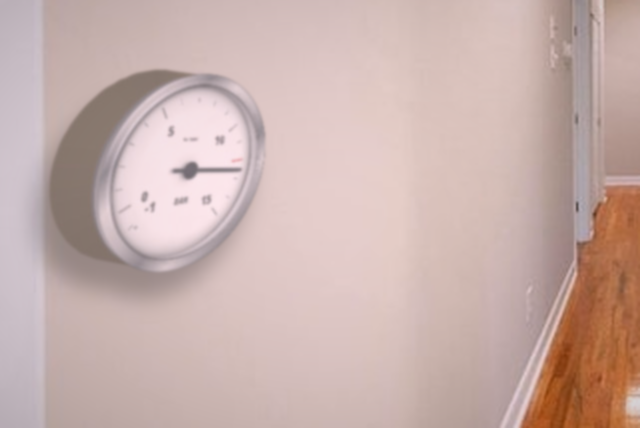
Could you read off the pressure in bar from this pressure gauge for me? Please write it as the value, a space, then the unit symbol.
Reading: 12.5 bar
